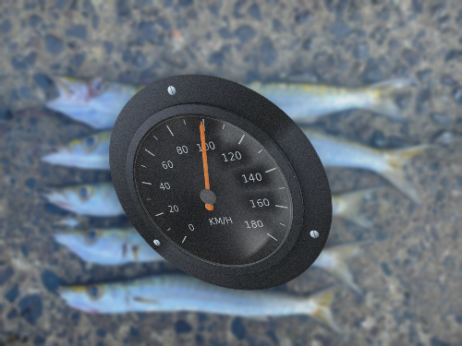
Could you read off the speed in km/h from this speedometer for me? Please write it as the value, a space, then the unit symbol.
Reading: 100 km/h
